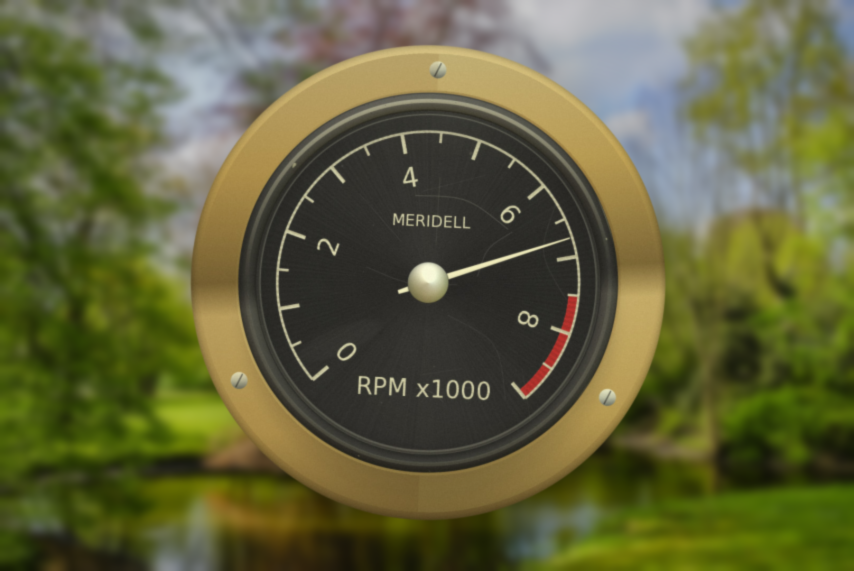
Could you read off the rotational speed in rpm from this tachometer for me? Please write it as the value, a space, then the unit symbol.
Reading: 6750 rpm
